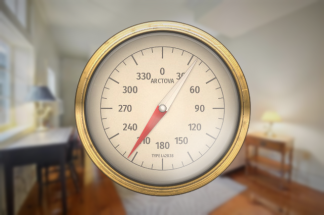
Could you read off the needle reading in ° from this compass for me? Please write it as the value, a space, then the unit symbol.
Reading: 215 °
